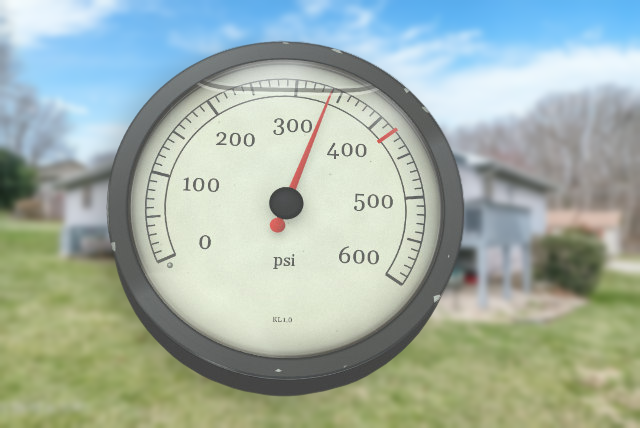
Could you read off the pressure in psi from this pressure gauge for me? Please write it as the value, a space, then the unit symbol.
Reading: 340 psi
